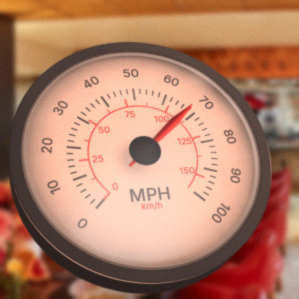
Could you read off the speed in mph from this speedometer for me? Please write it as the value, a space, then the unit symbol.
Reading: 68 mph
